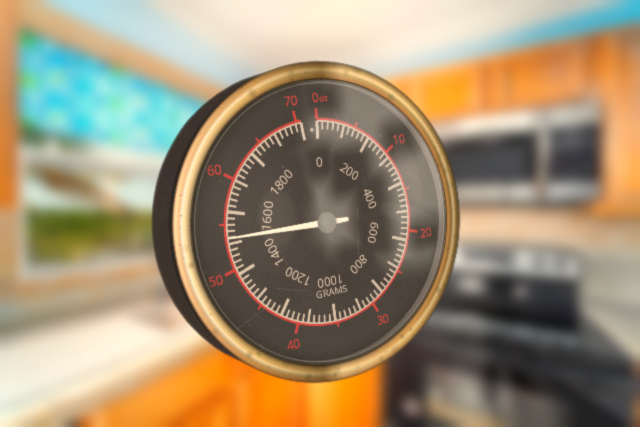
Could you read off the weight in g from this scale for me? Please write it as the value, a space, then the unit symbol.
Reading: 1520 g
